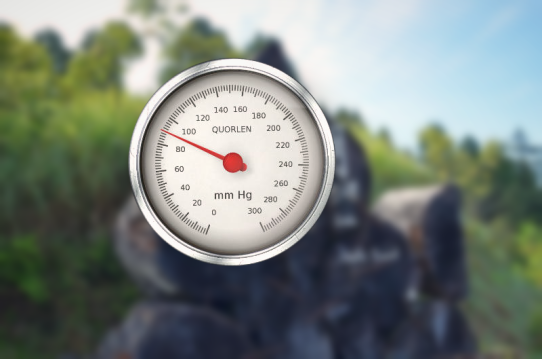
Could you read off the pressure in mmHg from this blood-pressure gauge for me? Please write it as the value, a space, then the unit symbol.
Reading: 90 mmHg
